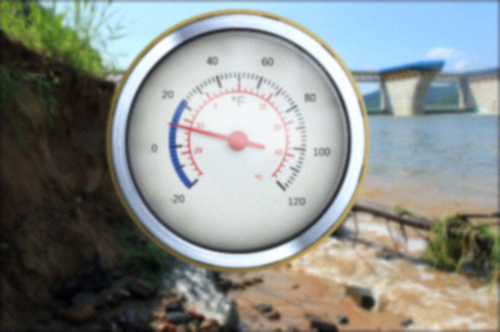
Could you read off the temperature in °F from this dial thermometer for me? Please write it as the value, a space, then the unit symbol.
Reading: 10 °F
